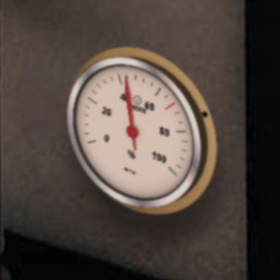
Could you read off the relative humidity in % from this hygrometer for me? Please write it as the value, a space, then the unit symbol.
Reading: 44 %
